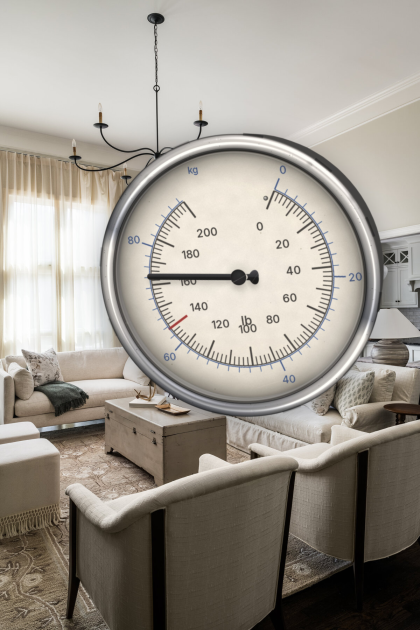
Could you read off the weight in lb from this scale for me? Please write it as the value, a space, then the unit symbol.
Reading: 164 lb
